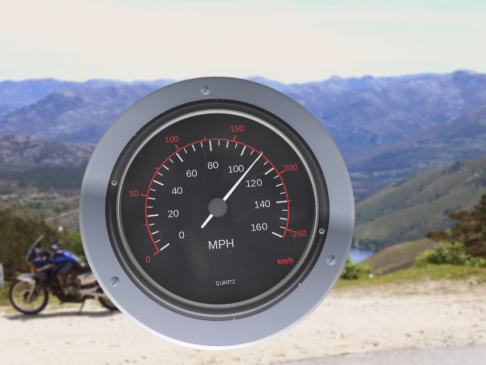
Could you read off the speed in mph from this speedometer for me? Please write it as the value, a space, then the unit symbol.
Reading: 110 mph
